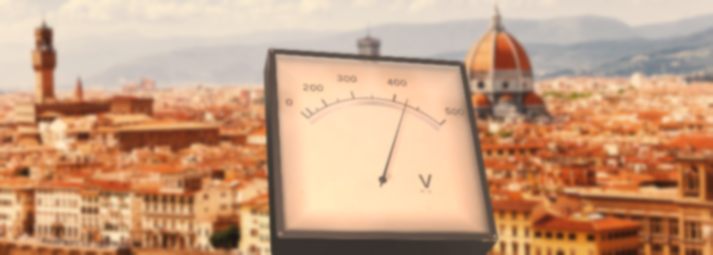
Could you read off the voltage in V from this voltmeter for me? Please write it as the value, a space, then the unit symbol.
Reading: 425 V
